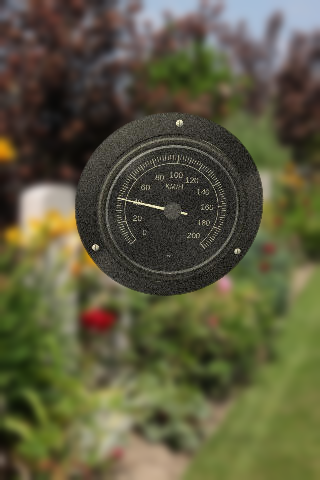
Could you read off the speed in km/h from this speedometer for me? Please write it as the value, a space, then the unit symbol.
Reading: 40 km/h
